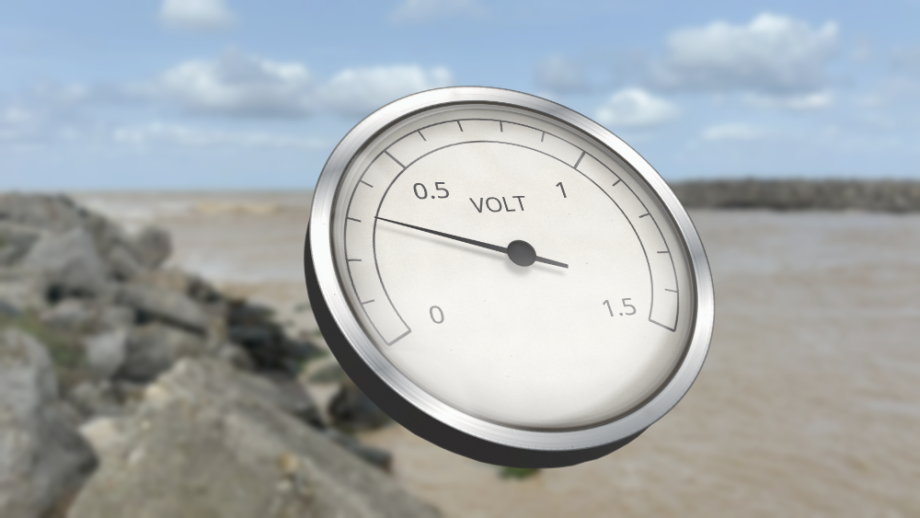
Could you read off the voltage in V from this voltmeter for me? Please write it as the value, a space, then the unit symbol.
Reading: 0.3 V
